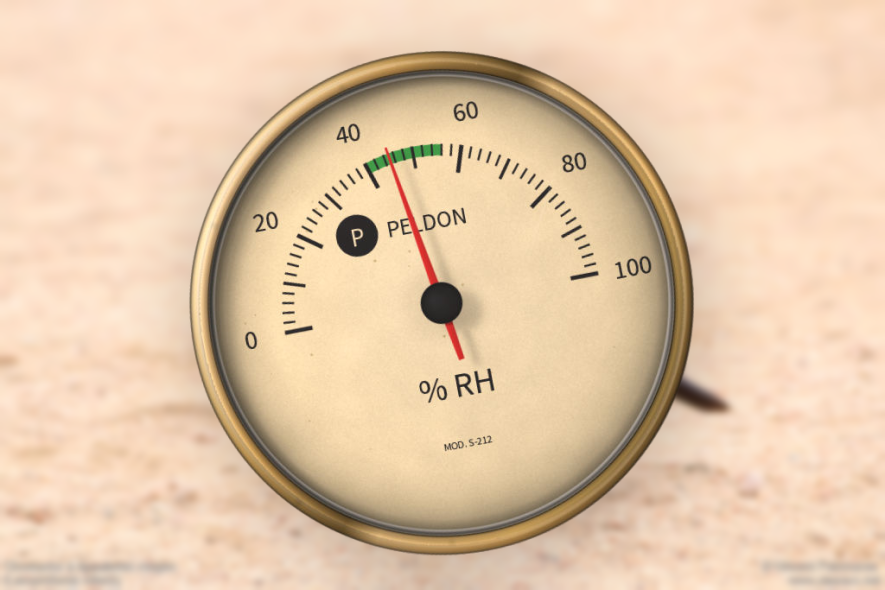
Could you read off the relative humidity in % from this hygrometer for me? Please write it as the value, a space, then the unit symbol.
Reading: 45 %
